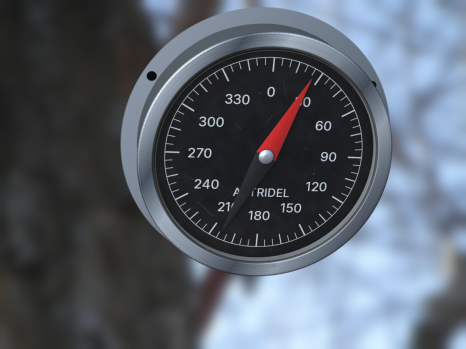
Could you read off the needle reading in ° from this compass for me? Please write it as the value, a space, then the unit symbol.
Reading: 25 °
